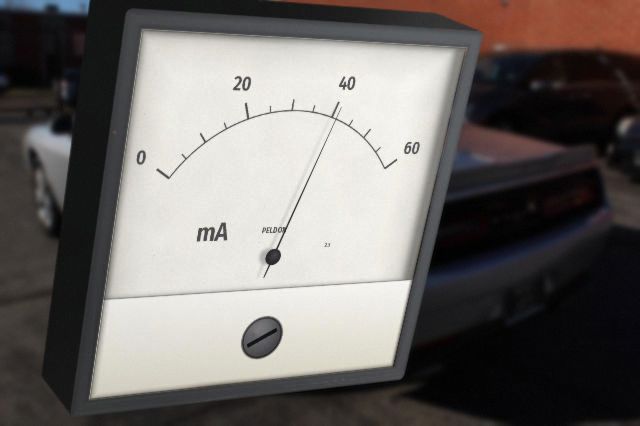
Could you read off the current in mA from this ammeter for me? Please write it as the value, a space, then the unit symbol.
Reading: 40 mA
